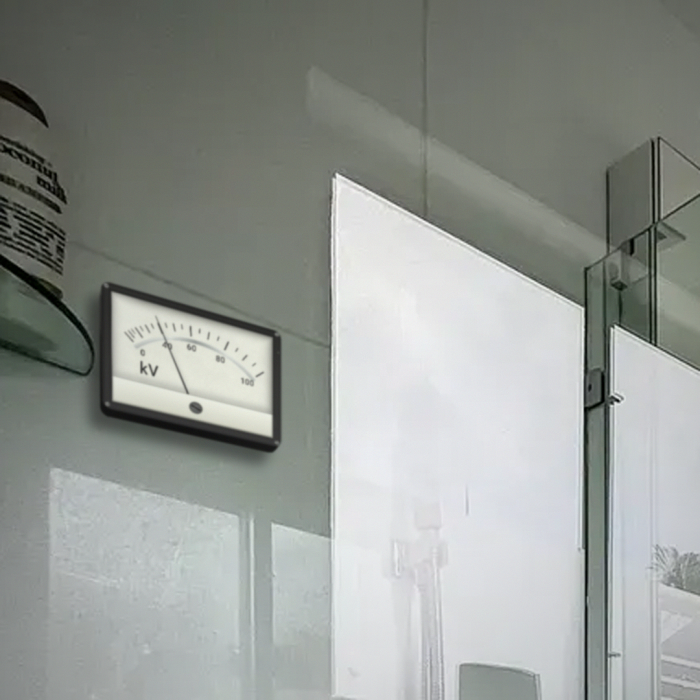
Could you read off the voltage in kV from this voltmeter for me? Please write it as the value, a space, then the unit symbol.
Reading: 40 kV
